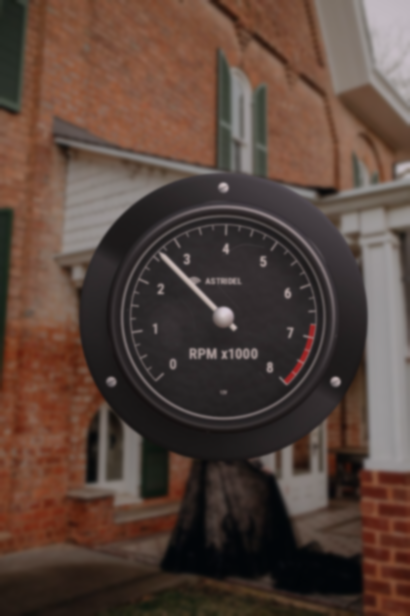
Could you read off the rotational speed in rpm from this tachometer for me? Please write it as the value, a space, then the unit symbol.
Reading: 2625 rpm
